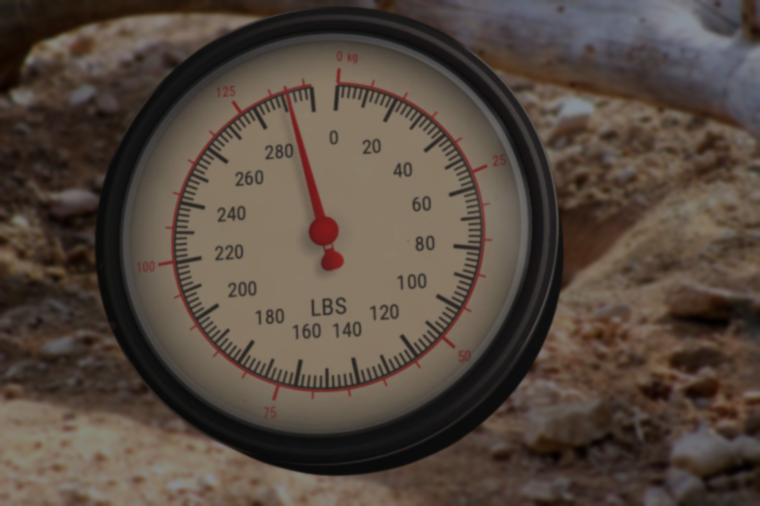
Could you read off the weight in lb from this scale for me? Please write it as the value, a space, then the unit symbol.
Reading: 292 lb
